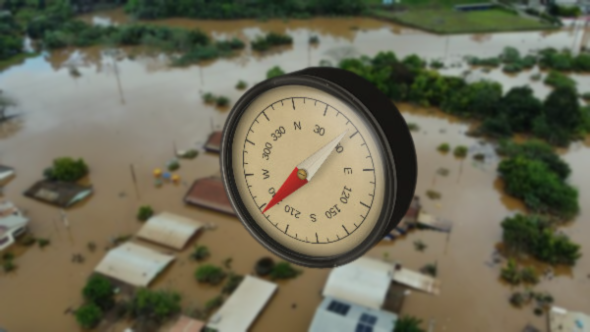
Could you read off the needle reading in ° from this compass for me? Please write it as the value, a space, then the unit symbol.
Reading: 235 °
